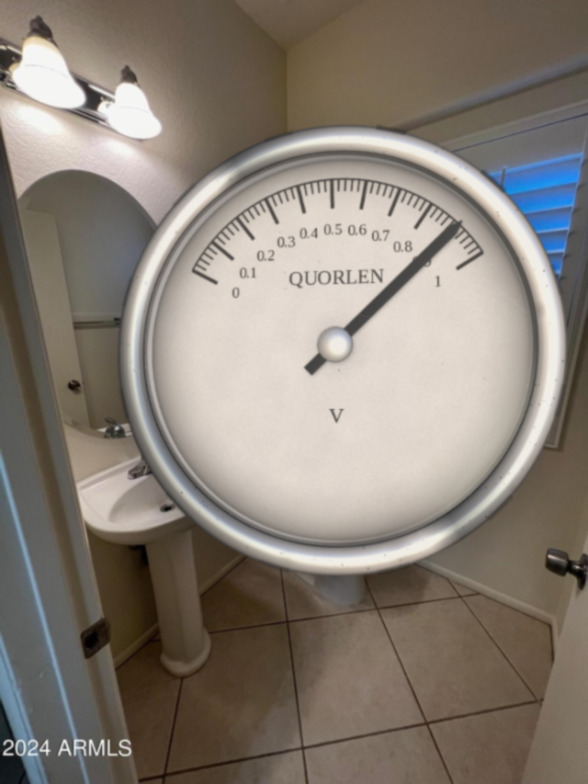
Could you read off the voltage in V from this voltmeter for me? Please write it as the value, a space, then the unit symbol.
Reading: 0.9 V
